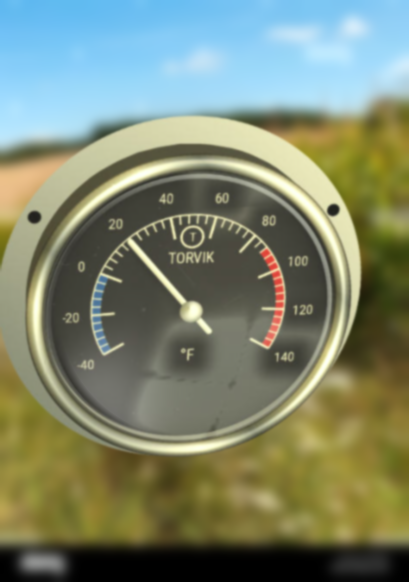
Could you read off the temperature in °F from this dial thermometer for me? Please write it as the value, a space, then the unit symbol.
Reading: 20 °F
